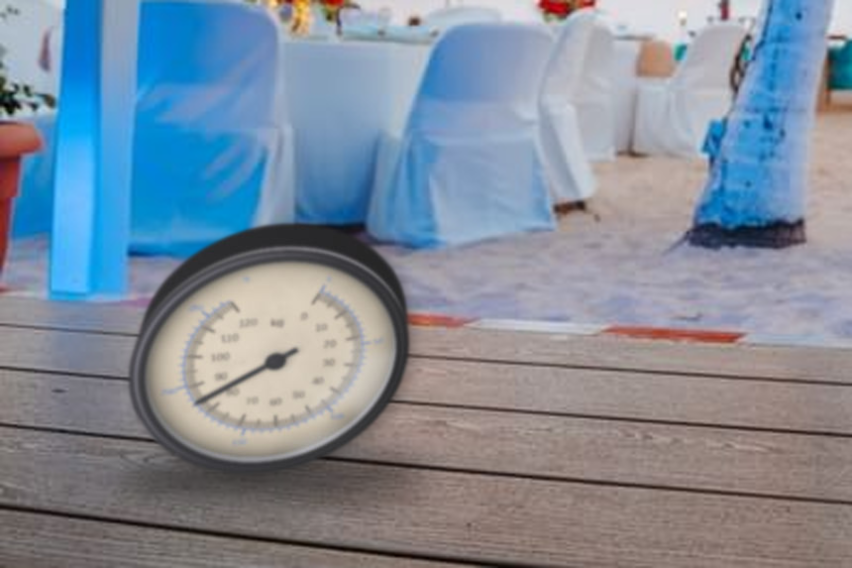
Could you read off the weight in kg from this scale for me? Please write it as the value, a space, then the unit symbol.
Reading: 85 kg
